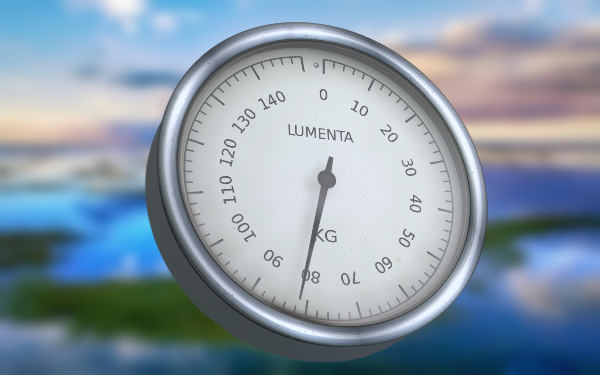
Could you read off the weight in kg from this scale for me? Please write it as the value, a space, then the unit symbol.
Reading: 82 kg
